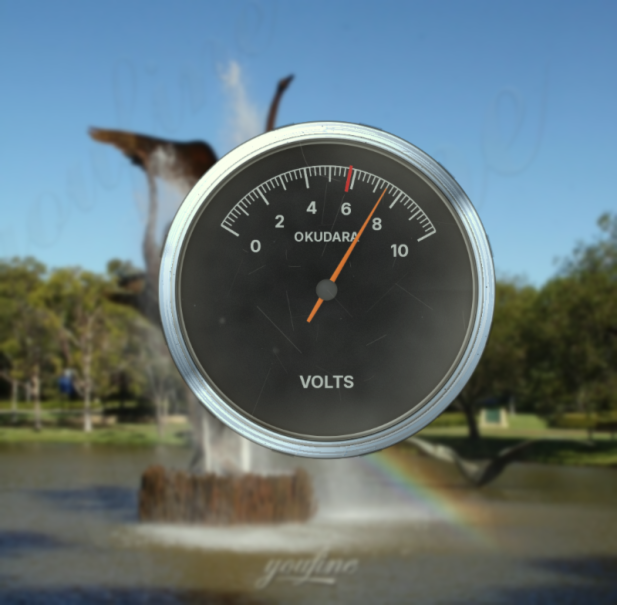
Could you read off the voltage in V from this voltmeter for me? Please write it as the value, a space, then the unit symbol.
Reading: 7.4 V
